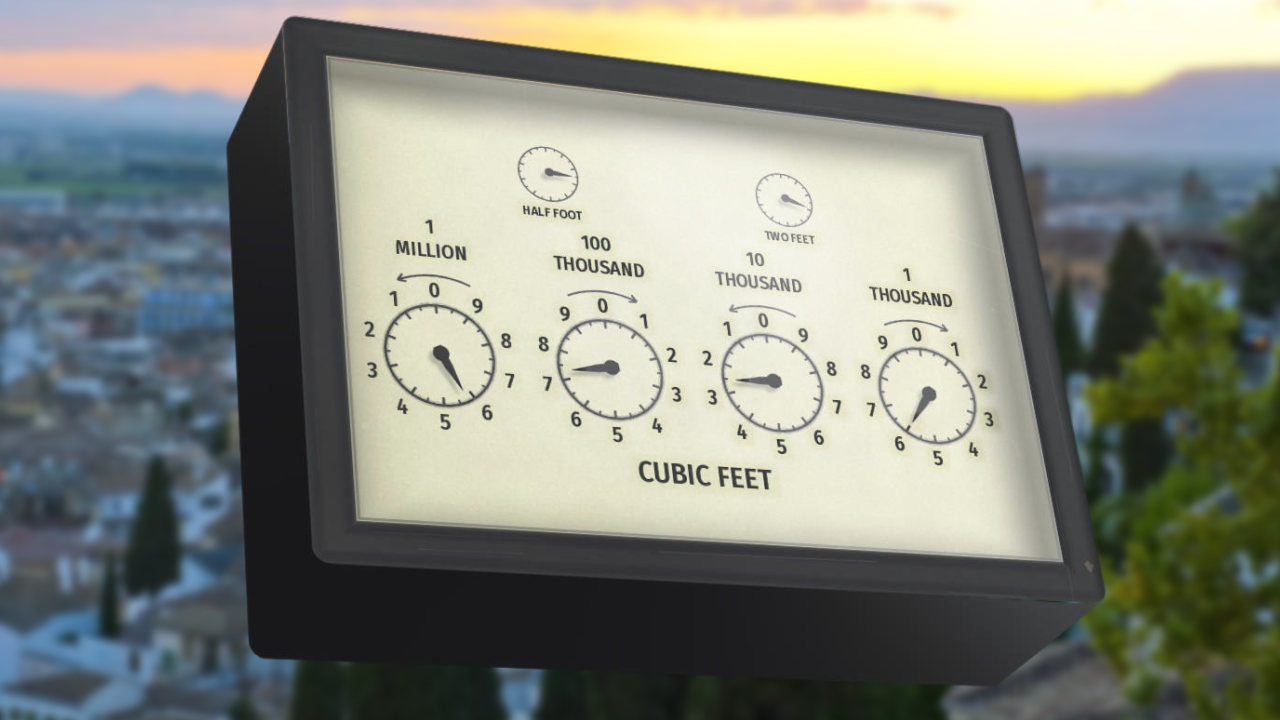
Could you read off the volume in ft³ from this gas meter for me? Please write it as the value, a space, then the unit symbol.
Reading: 572600 ft³
